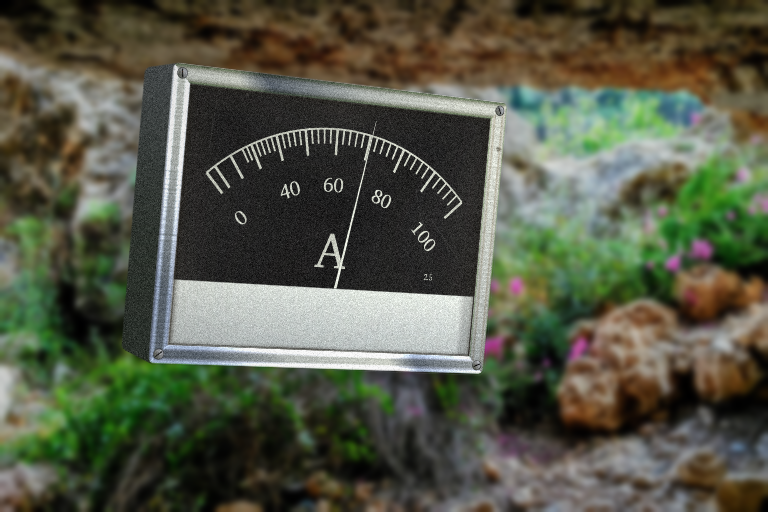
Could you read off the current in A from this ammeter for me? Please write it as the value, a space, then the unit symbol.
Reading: 70 A
